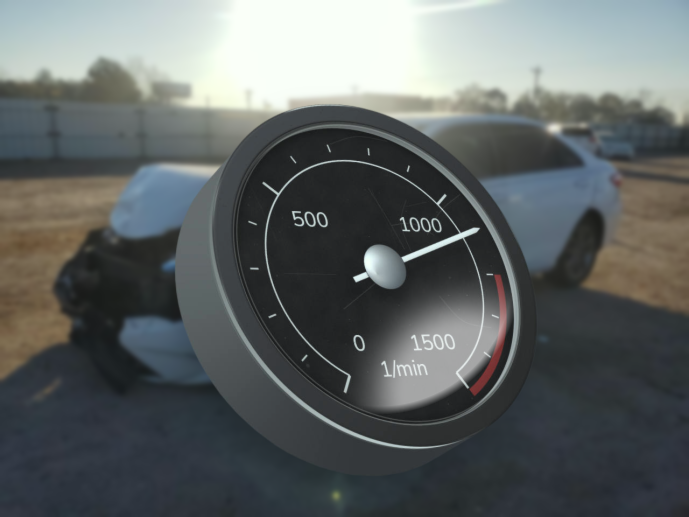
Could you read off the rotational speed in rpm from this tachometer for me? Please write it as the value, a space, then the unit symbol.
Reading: 1100 rpm
